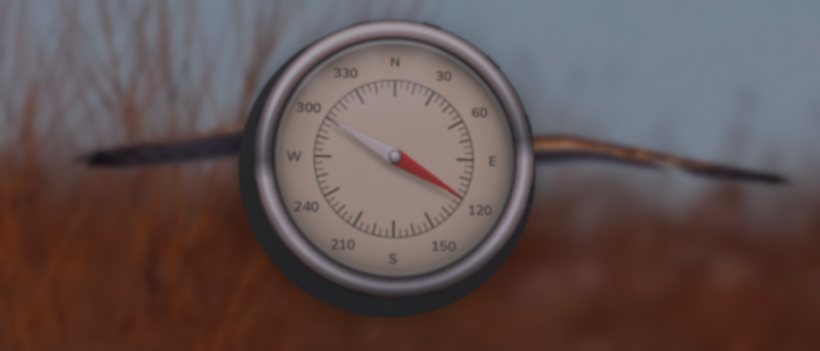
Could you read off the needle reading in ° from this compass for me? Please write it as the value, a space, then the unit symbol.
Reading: 120 °
